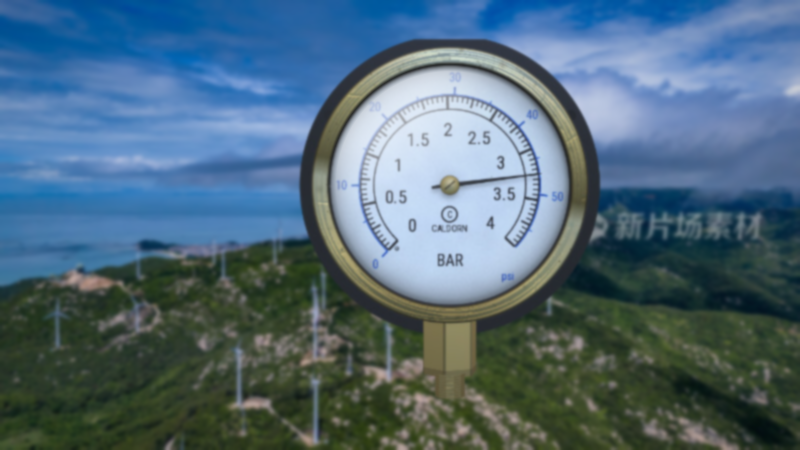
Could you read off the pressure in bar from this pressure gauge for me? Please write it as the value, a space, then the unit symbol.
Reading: 3.25 bar
